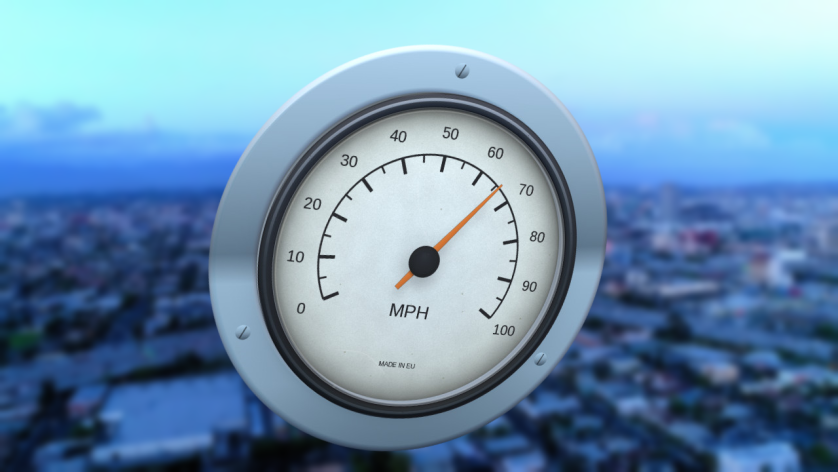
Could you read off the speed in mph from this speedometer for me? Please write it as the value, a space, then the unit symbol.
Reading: 65 mph
